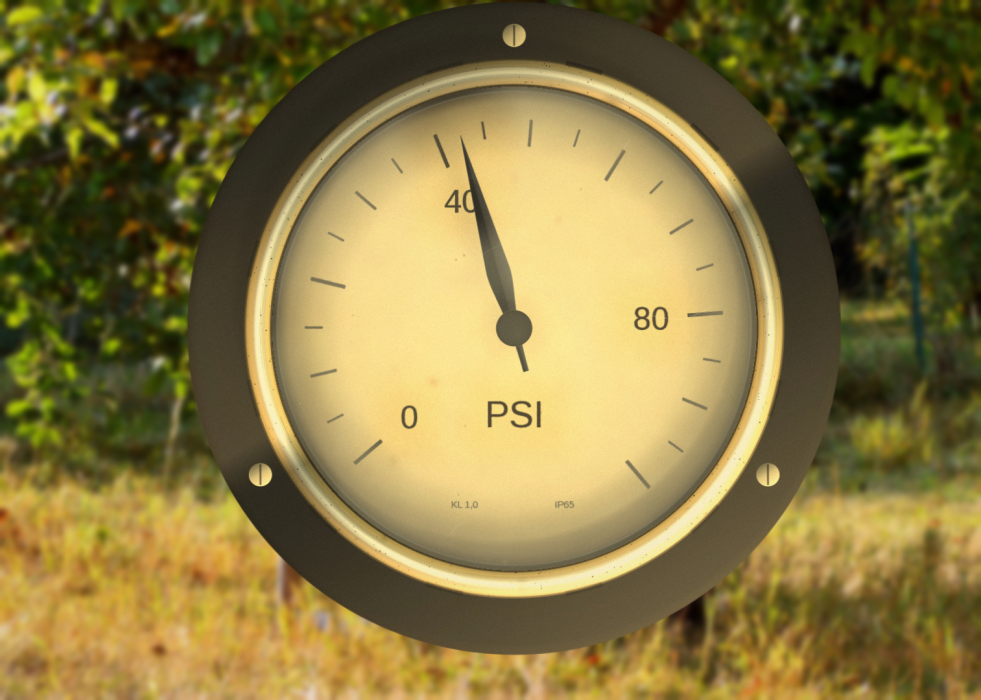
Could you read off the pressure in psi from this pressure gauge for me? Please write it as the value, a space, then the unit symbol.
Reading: 42.5 psi
